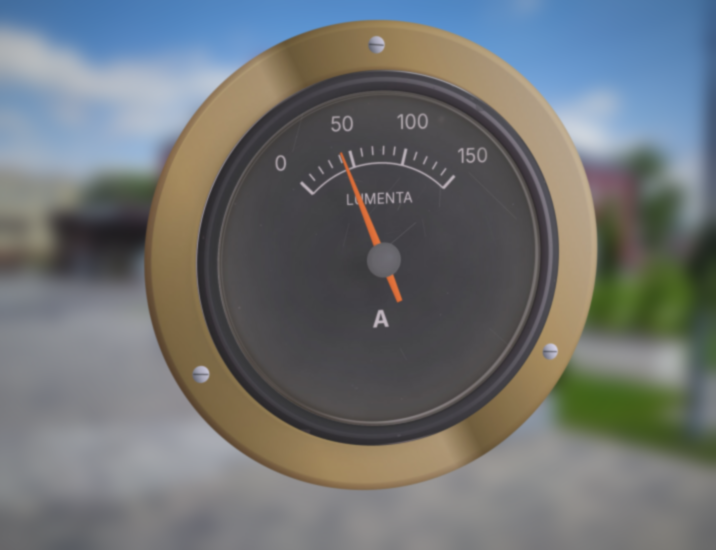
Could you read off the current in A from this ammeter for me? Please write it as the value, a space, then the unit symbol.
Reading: 40 A
